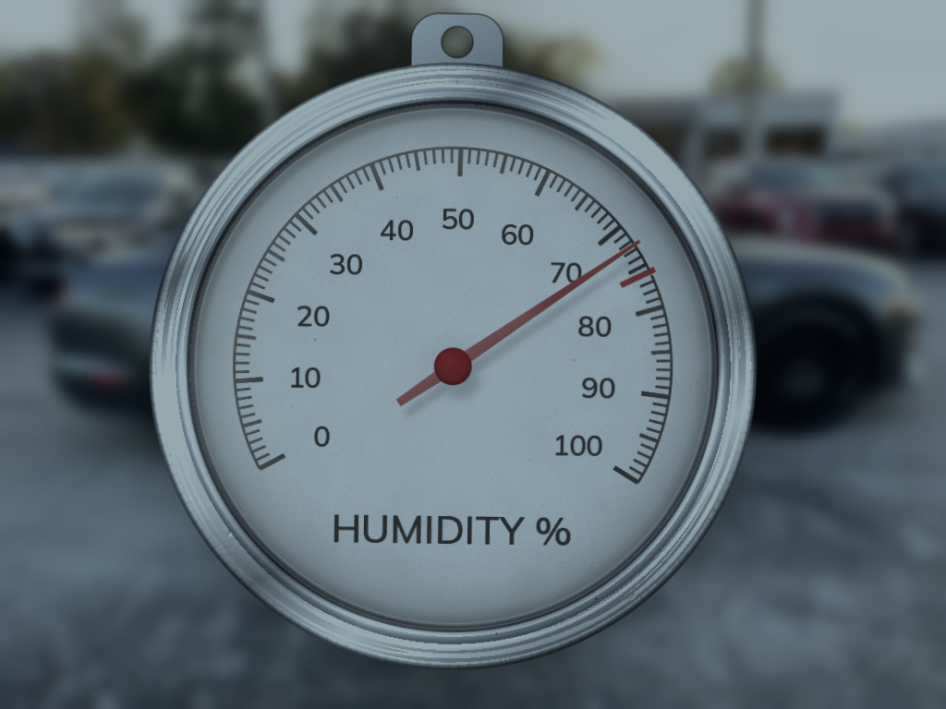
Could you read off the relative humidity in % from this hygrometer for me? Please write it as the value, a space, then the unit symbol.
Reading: 72.5 %
